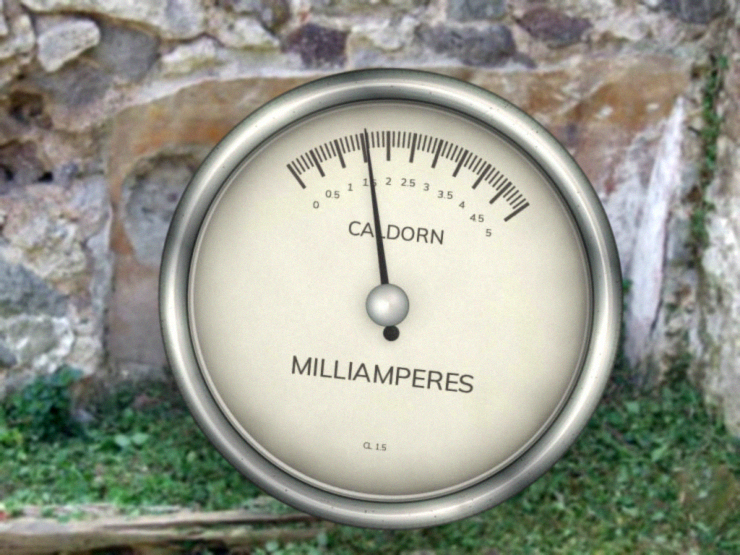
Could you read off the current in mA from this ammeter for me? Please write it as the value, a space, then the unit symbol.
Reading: 1.6 mA
